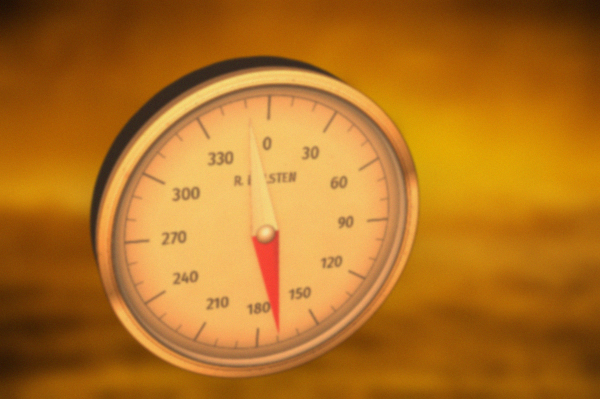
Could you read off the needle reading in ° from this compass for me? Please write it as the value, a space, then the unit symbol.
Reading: 170 °
